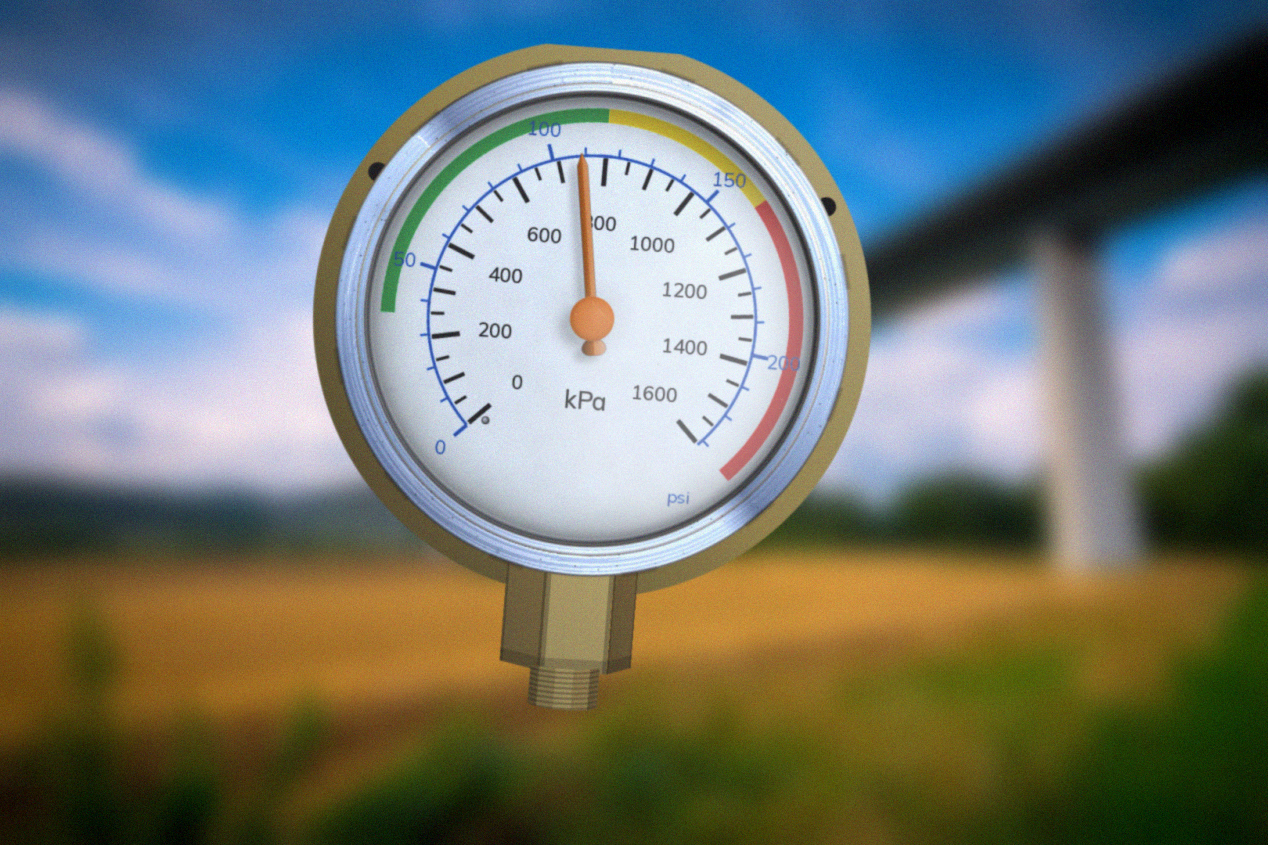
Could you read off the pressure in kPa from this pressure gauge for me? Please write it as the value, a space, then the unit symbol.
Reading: 750 kPa
